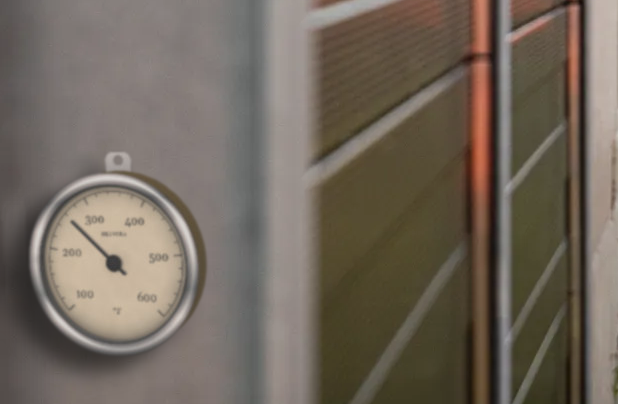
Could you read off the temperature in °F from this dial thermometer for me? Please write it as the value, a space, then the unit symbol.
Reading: 260 °F
